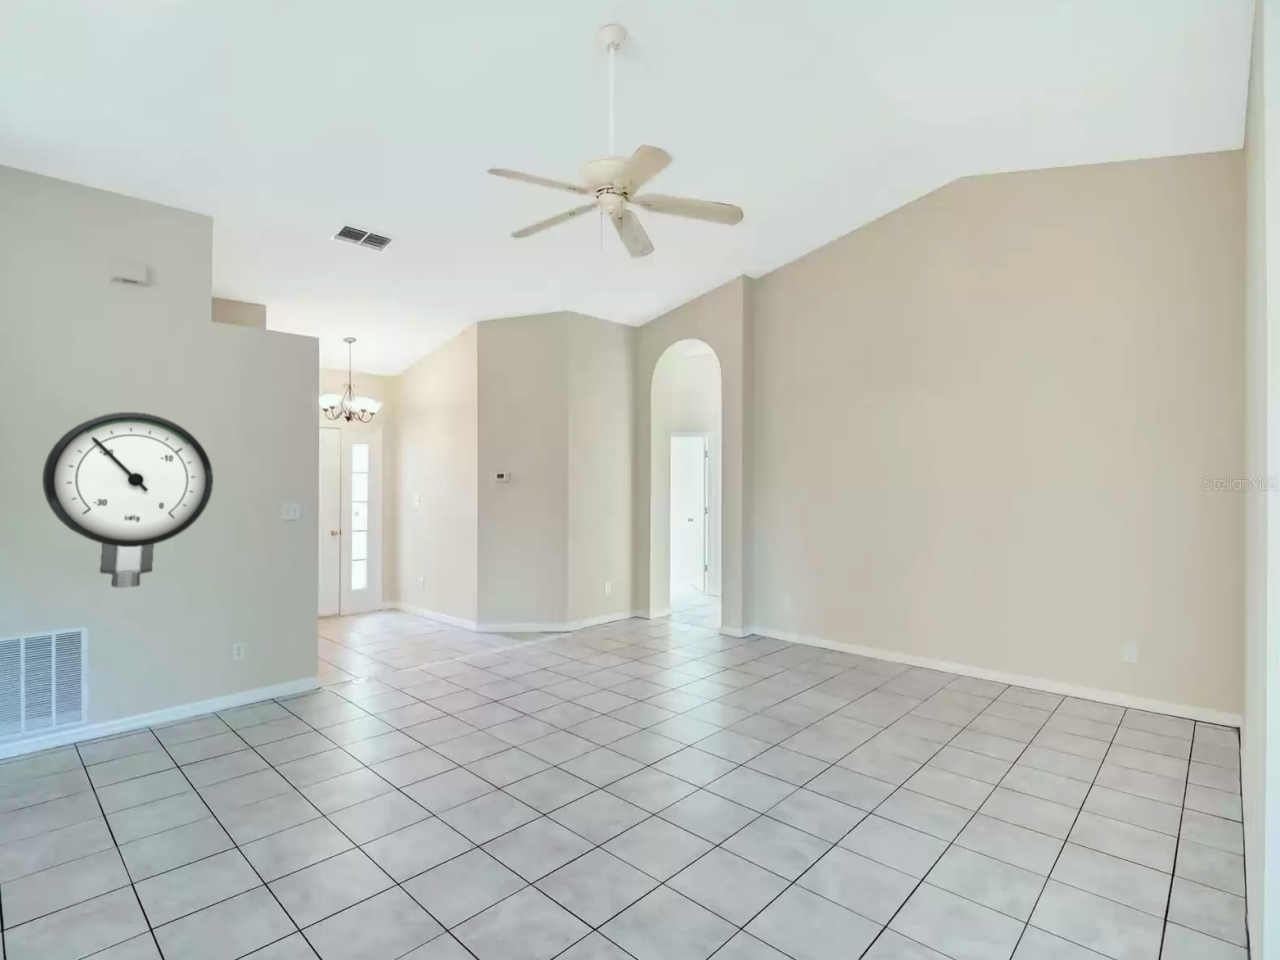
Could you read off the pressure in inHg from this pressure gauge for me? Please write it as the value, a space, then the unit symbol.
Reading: -20 inHg
